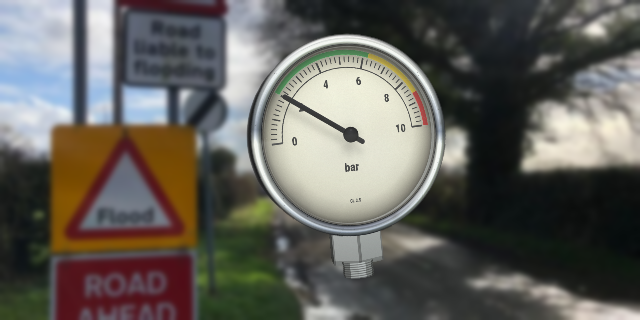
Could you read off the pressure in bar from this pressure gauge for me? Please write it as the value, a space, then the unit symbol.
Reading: 2 bar
